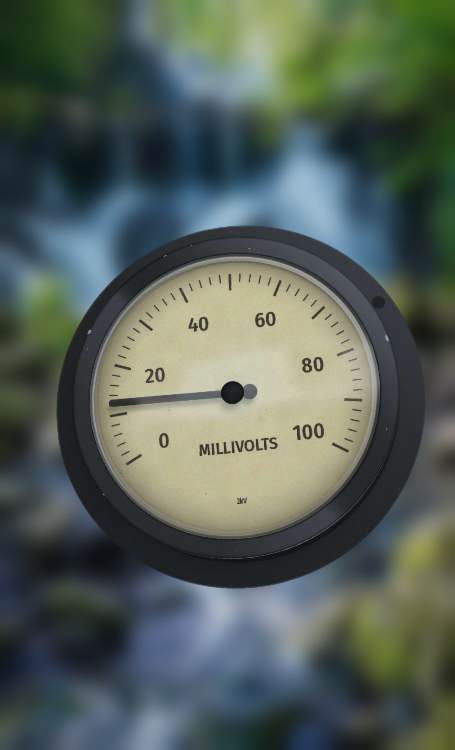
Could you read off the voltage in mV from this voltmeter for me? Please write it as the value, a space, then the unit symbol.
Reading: 12 mV
